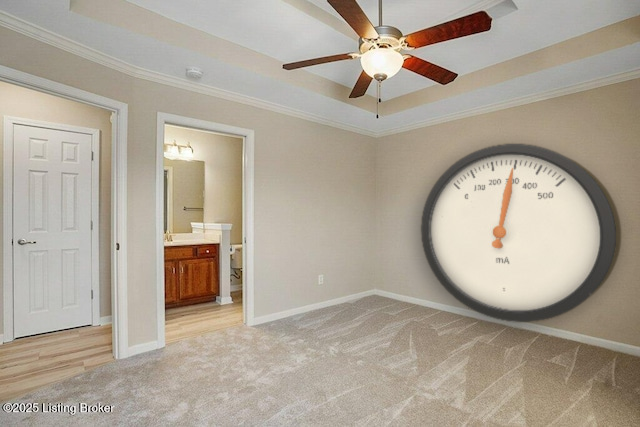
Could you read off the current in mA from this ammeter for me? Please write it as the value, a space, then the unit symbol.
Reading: 300 mA
